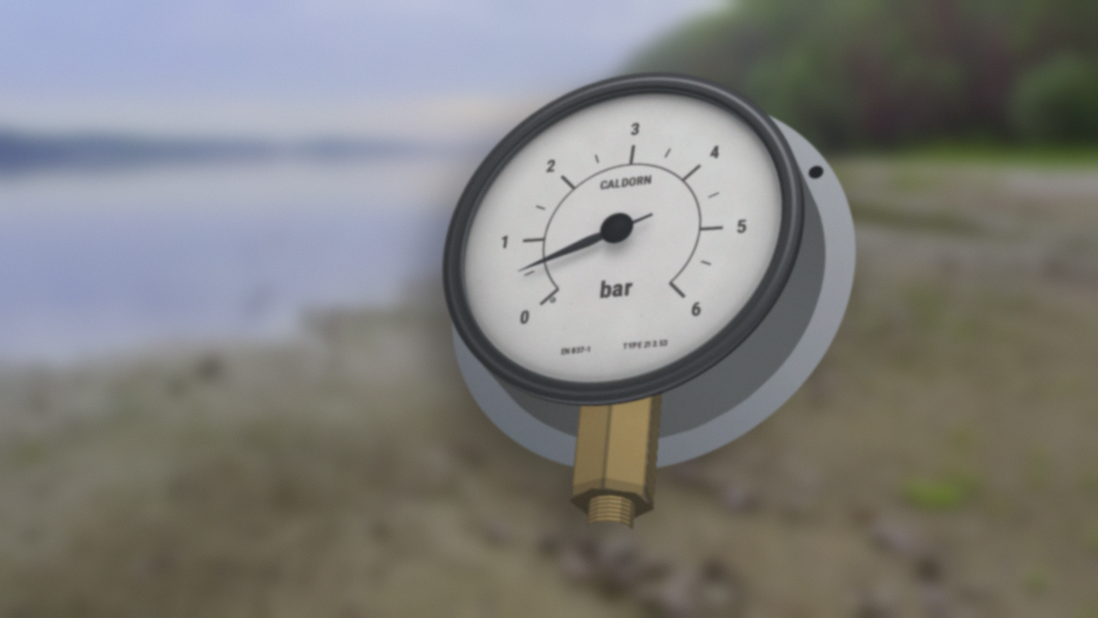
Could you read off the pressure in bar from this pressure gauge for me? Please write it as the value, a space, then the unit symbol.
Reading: 0.5 bar
